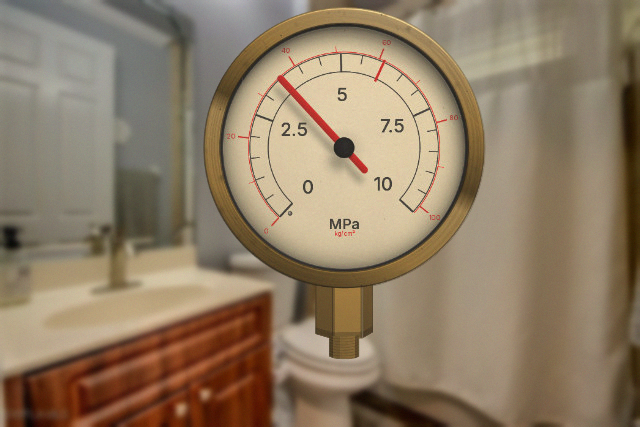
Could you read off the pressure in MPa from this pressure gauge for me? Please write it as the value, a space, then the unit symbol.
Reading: 3.5 MPa
